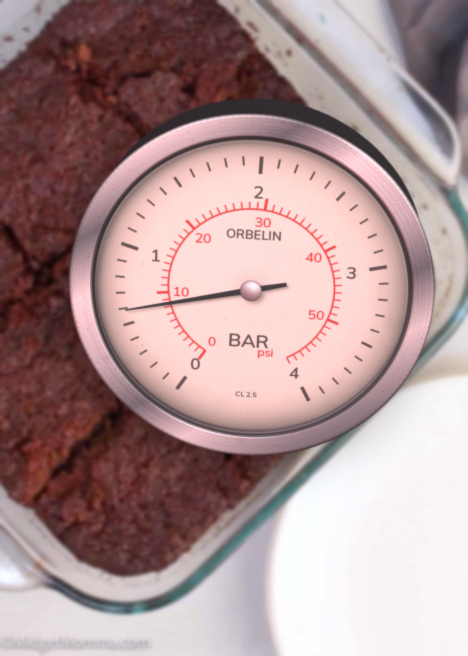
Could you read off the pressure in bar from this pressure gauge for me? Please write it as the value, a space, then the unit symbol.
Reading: 0.6 bar
